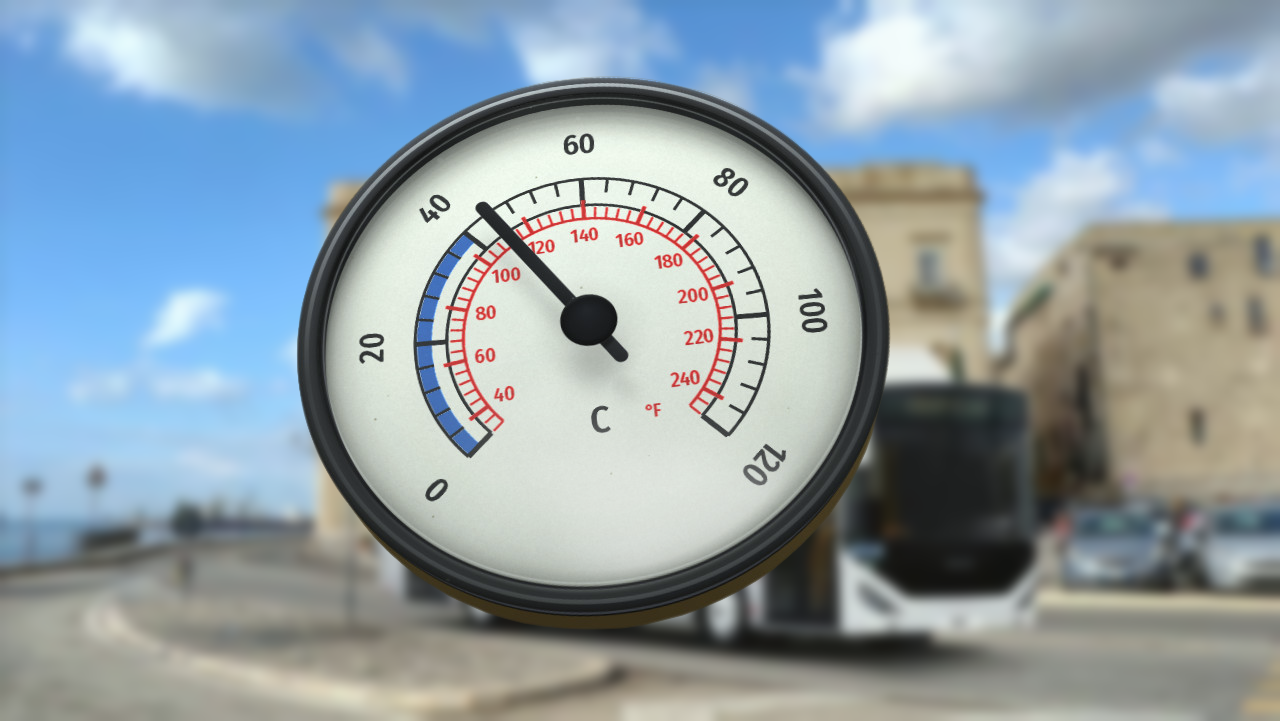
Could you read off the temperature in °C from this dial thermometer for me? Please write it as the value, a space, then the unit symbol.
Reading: 44 °C
